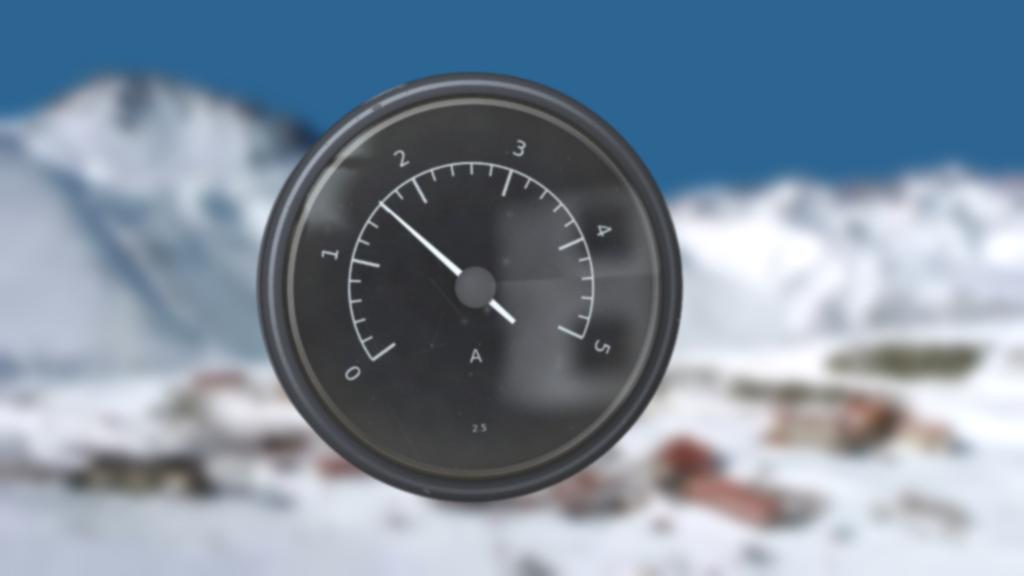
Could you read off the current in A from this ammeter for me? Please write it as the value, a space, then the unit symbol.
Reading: 1.6 A
